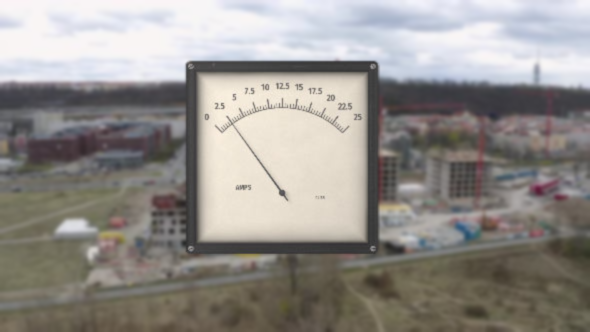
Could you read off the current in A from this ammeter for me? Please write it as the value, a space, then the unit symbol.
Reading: 2.5 A
